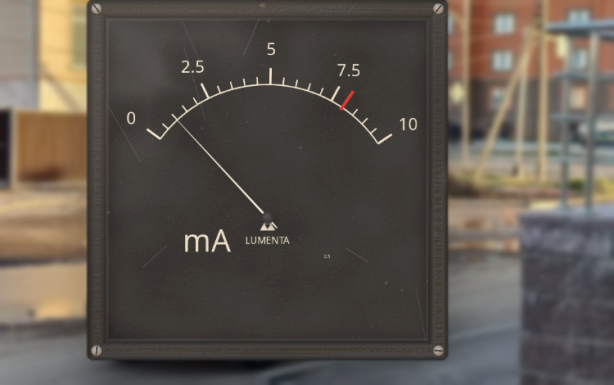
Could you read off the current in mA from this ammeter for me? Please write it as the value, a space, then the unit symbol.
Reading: 1 mA
